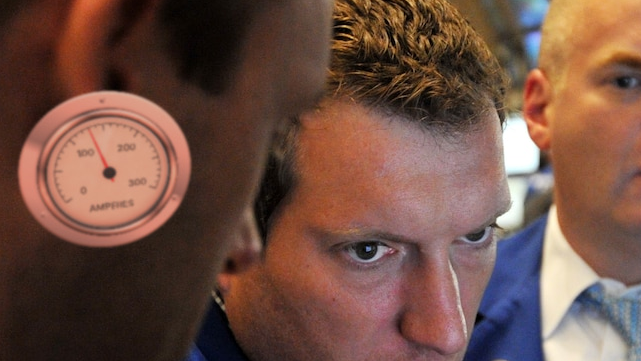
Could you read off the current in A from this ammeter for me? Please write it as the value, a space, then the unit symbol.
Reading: 130 A
